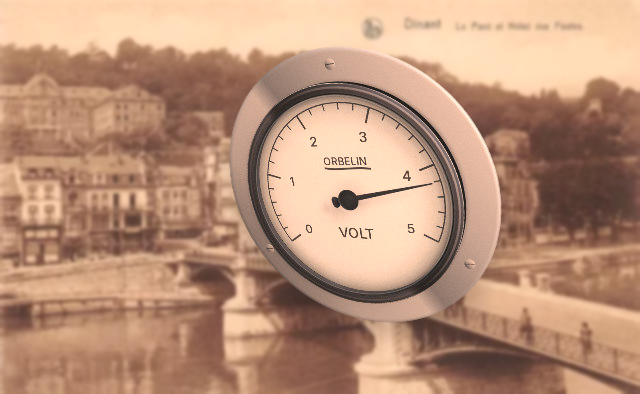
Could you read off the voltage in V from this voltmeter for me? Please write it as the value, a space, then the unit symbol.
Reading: 4.2 V
